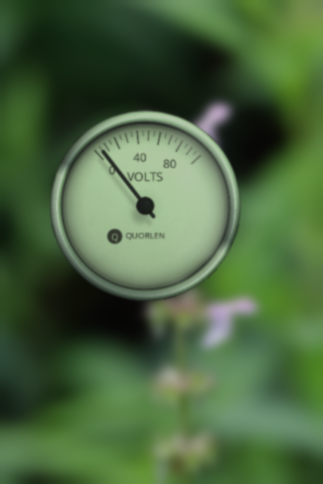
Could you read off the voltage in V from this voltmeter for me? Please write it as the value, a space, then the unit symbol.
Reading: 5 V
